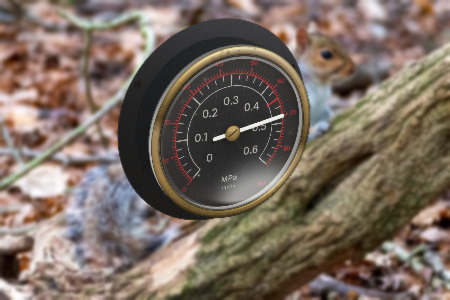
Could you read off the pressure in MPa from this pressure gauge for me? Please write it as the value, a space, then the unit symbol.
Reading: 0.48 MPa
